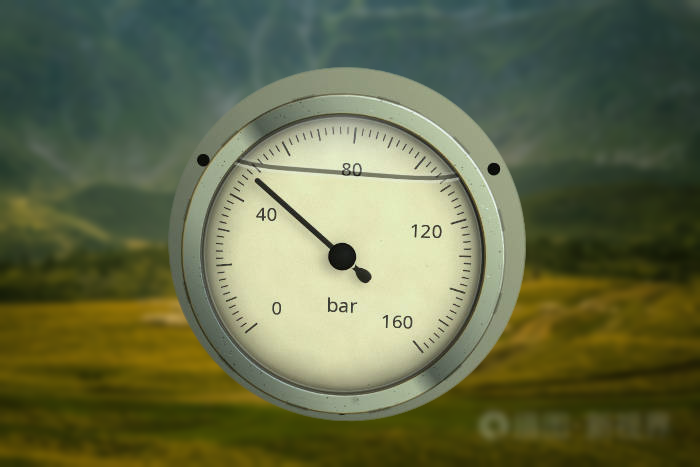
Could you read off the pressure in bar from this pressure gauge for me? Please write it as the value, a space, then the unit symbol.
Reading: 48 bar
